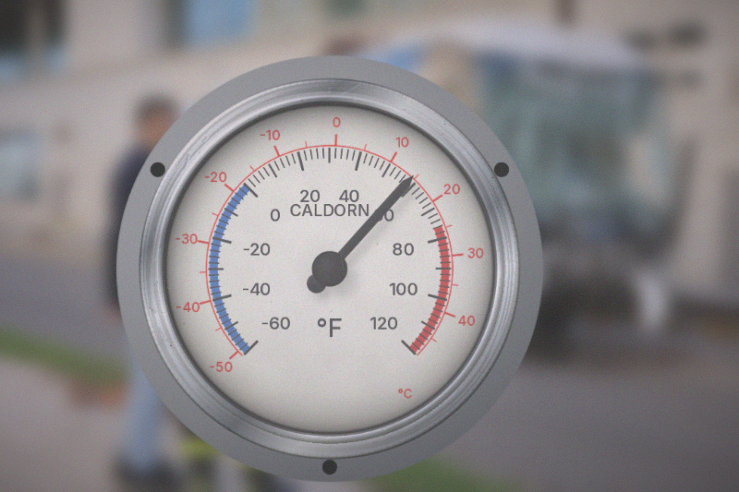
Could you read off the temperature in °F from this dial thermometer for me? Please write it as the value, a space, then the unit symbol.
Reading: 58 °F
